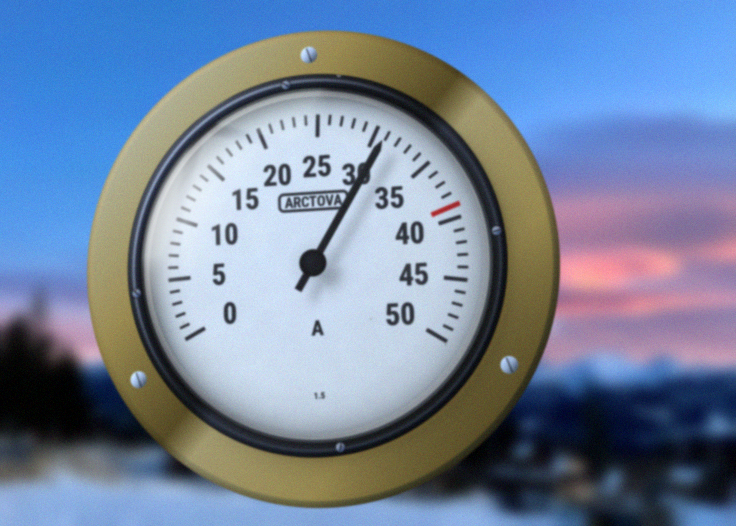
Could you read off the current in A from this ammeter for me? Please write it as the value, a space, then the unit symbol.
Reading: 31 A
